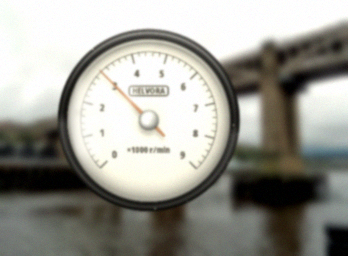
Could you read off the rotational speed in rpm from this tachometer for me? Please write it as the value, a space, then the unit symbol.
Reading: 3000 rpm
